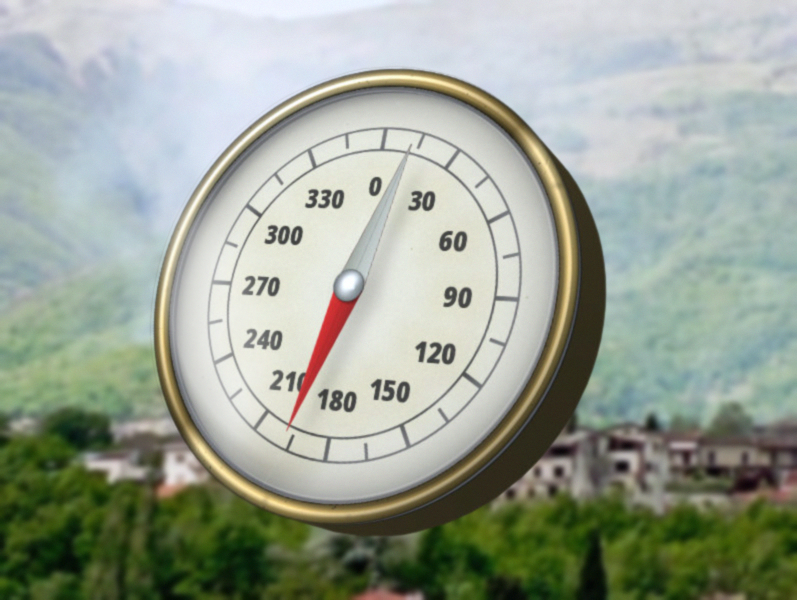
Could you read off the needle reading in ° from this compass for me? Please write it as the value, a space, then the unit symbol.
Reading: 195 °
